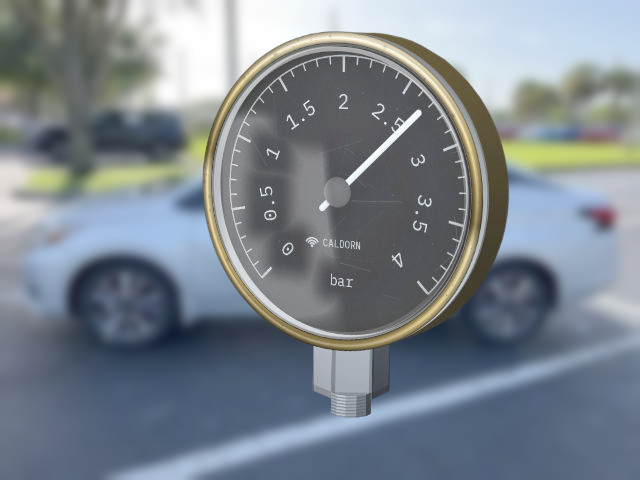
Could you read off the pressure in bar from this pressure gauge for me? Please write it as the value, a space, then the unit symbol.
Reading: 2.7 bar
